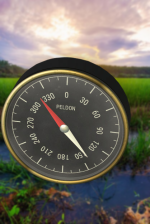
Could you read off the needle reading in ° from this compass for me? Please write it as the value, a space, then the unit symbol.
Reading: 320 °
